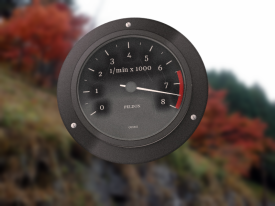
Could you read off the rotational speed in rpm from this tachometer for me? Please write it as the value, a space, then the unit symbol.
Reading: 7500 rpm
